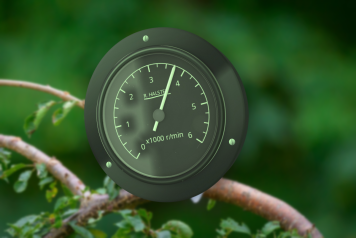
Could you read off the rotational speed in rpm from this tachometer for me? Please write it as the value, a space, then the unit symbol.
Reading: 3750 rpm
